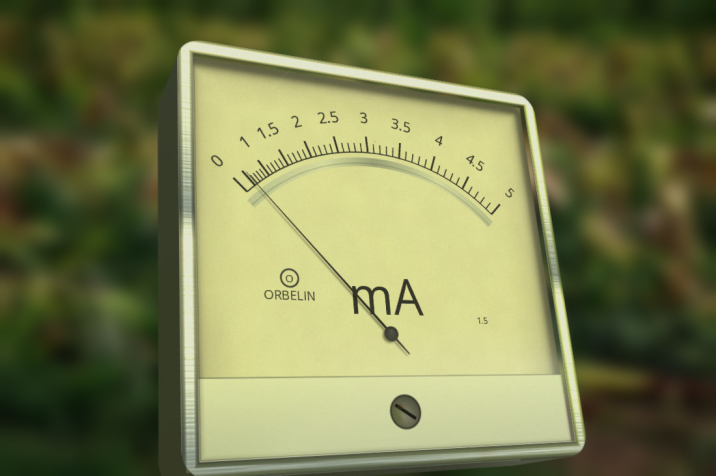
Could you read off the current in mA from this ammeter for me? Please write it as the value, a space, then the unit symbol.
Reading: 0.5 mA
